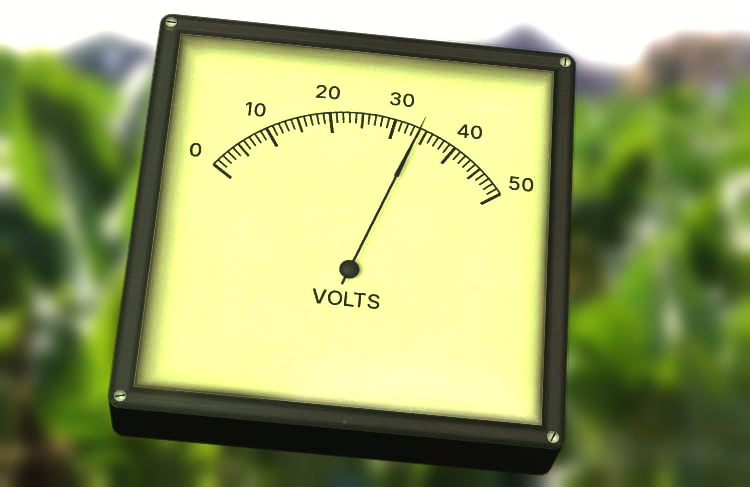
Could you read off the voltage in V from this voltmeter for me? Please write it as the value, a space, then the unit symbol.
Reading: 34 V
